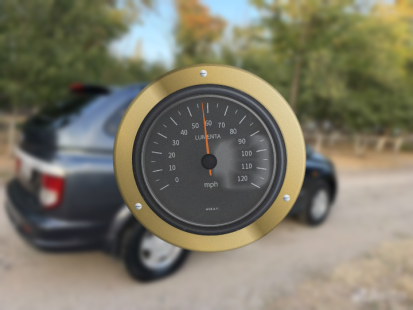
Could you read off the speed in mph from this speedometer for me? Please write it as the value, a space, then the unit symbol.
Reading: 57.5 mph
